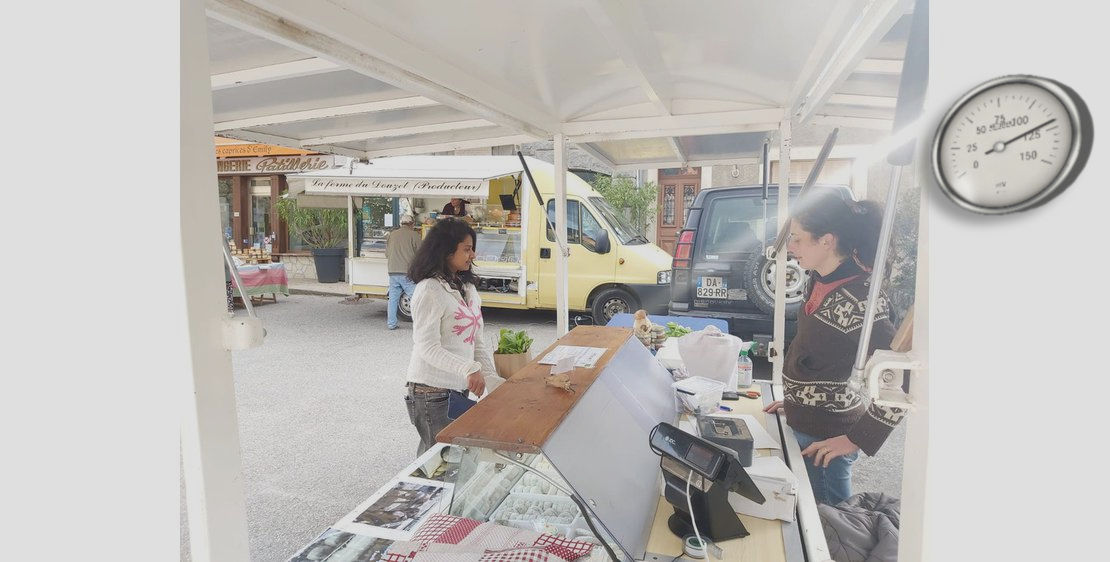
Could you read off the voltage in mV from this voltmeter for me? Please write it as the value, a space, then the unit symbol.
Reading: 120 mV
